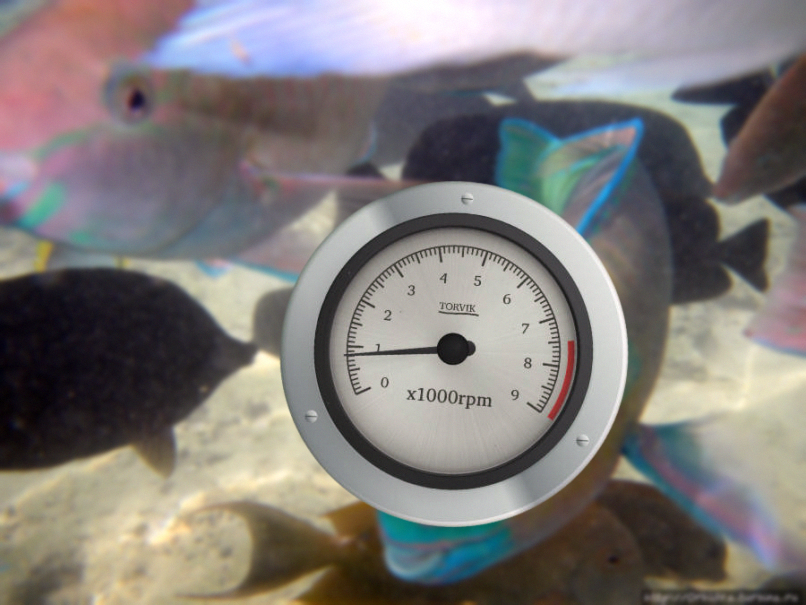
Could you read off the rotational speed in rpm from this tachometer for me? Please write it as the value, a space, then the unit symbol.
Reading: 800 rpm
